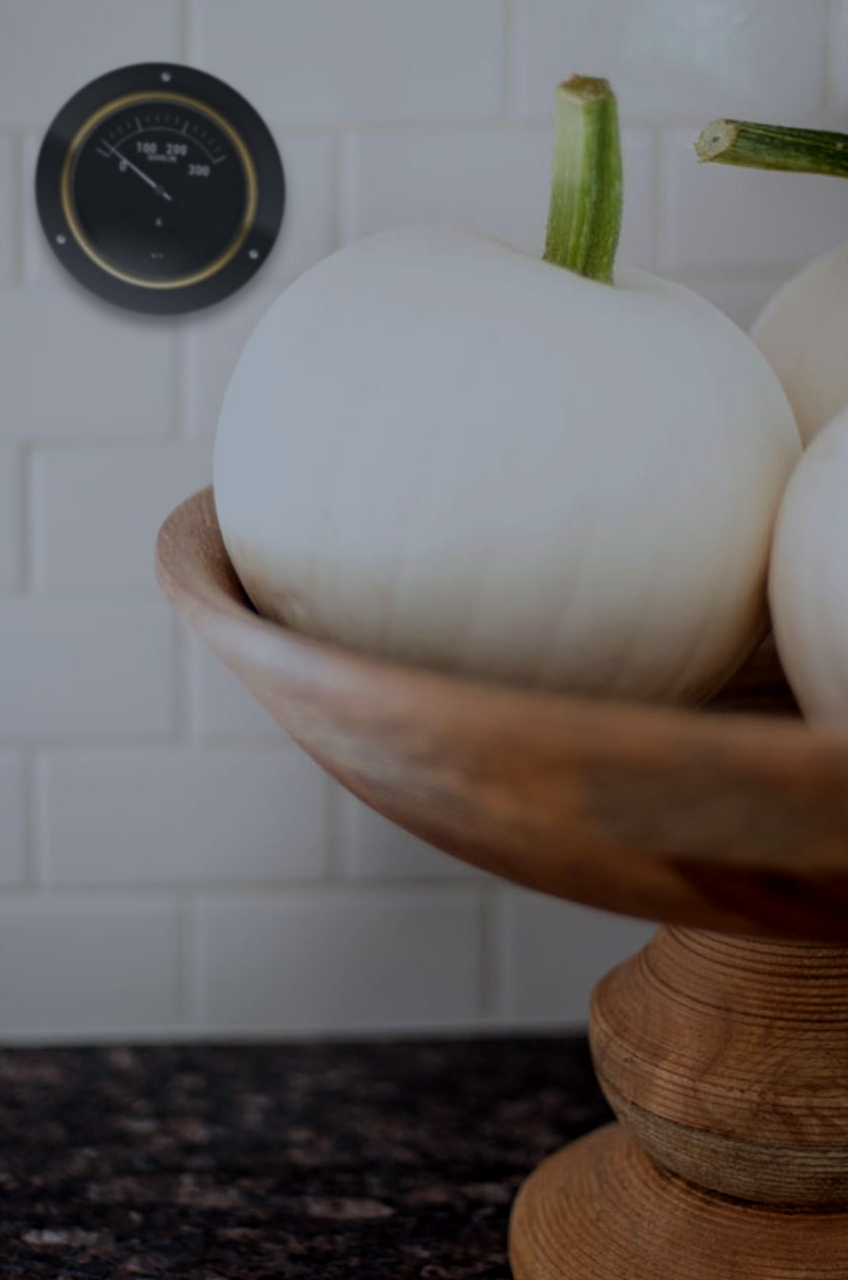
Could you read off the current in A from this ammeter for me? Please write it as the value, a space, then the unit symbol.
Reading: 20 A
